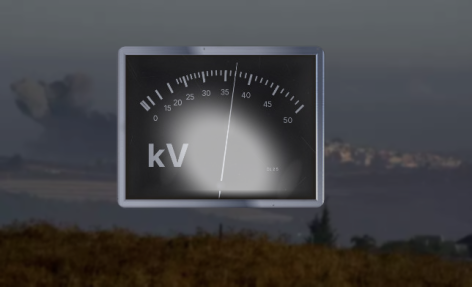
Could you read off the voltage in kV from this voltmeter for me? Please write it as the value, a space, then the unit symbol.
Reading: 37 kV
